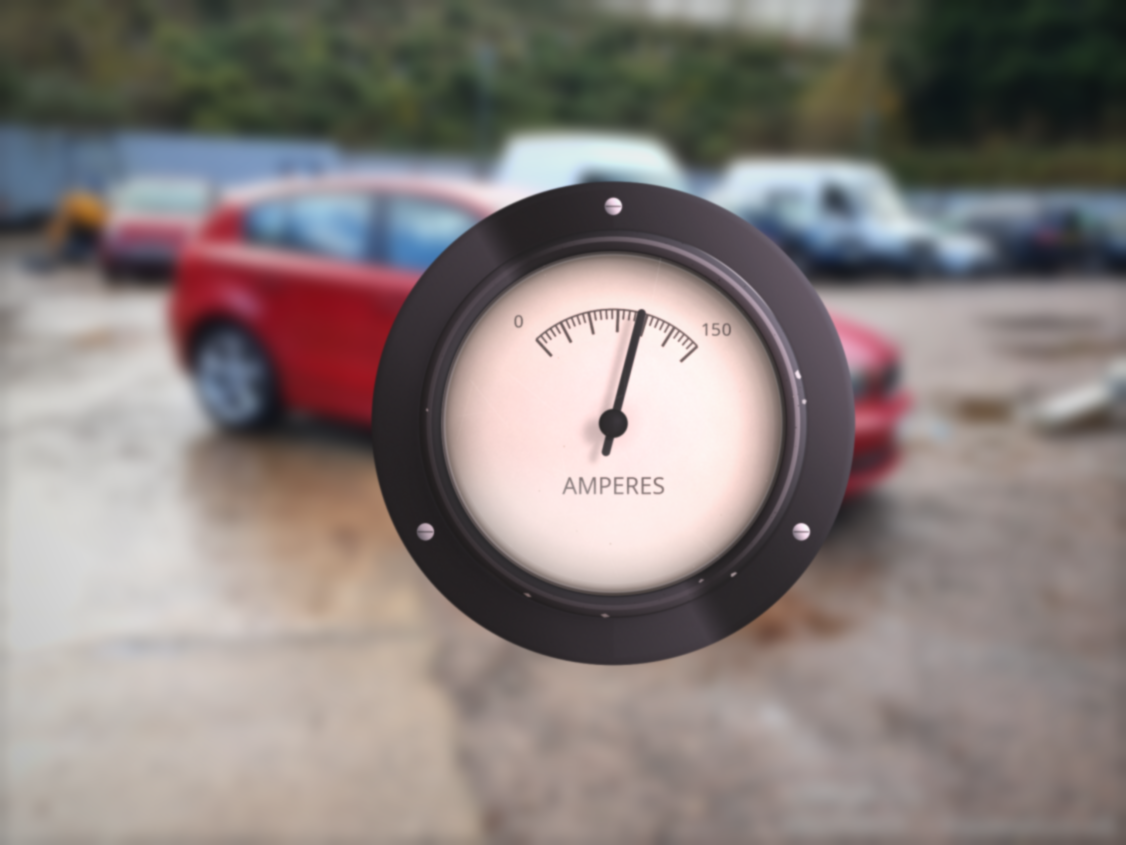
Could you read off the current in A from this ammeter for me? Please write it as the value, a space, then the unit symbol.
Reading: 95 A
